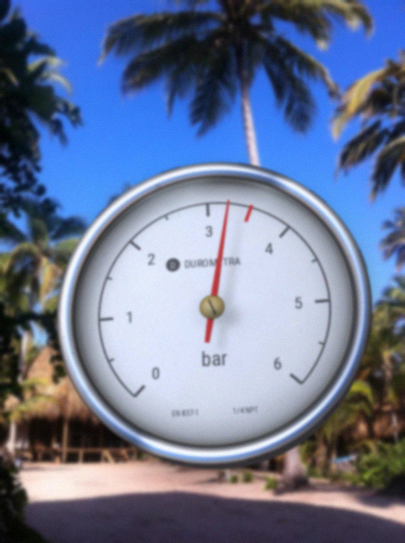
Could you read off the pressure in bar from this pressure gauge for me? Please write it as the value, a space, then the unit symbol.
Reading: 3.25 bar
